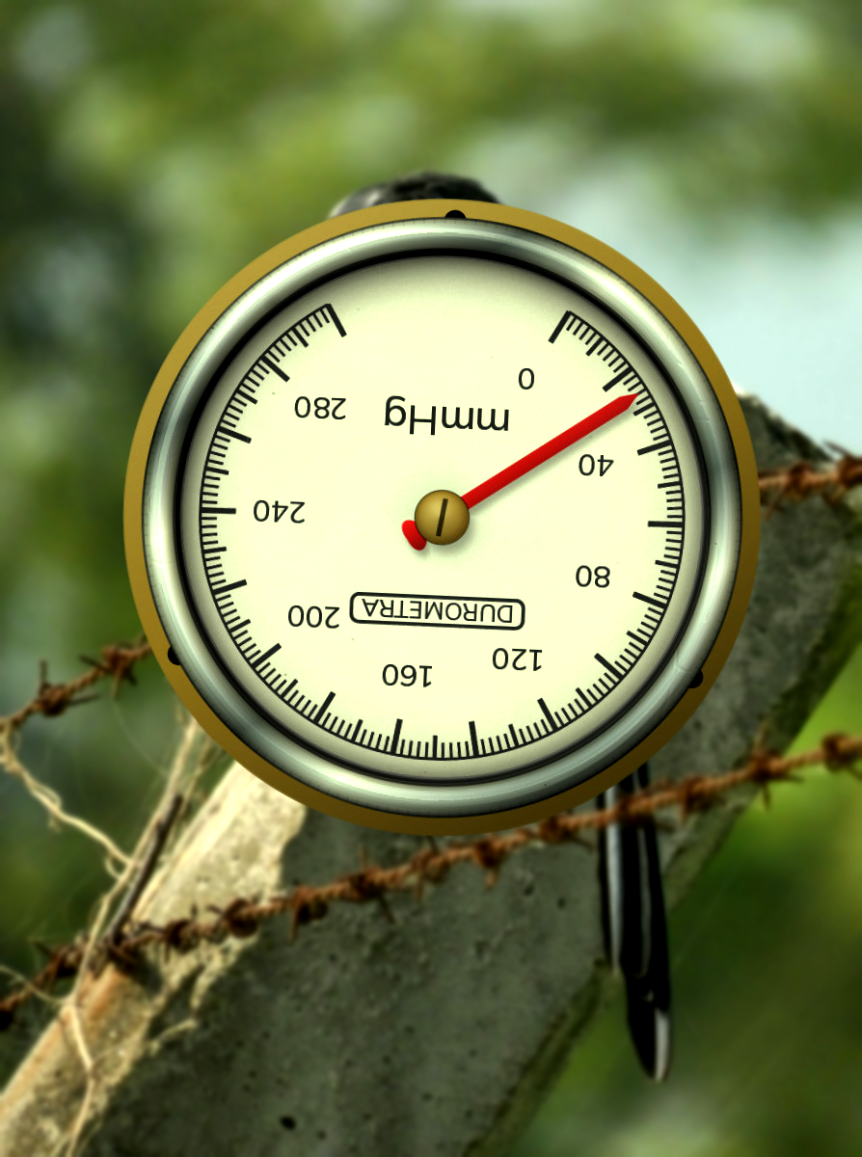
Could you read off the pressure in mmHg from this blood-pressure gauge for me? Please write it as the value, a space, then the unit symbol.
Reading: 26 mmHg
